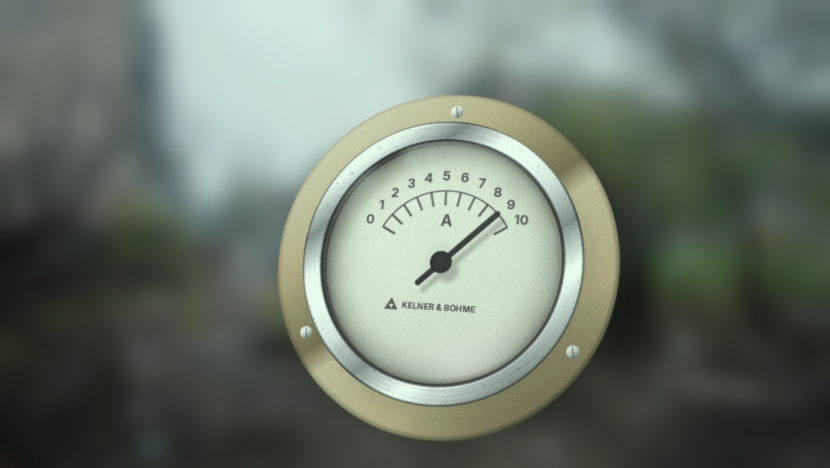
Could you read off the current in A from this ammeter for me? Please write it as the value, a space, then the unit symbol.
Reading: 9 A
